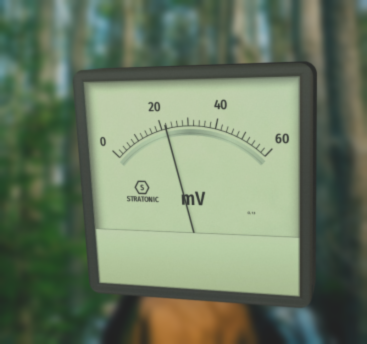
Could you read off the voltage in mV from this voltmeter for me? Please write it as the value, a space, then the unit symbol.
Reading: 22 mV
